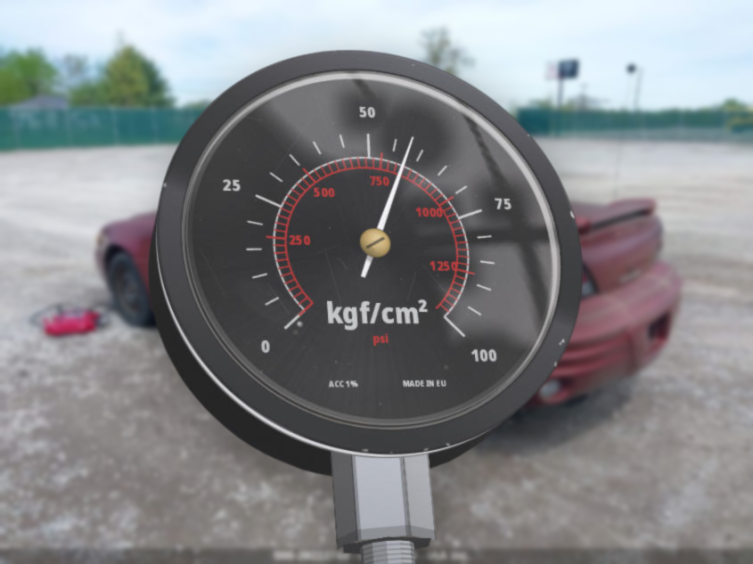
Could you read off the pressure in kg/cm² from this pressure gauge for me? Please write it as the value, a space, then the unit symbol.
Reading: 57.5 kg/cm²
